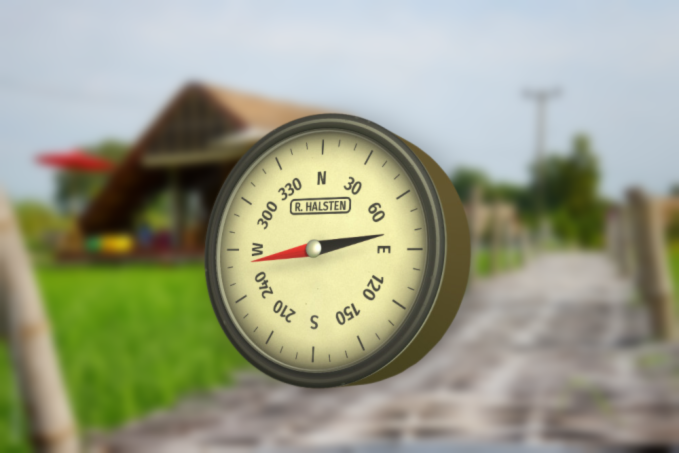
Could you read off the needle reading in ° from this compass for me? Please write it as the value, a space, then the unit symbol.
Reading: 260 °
